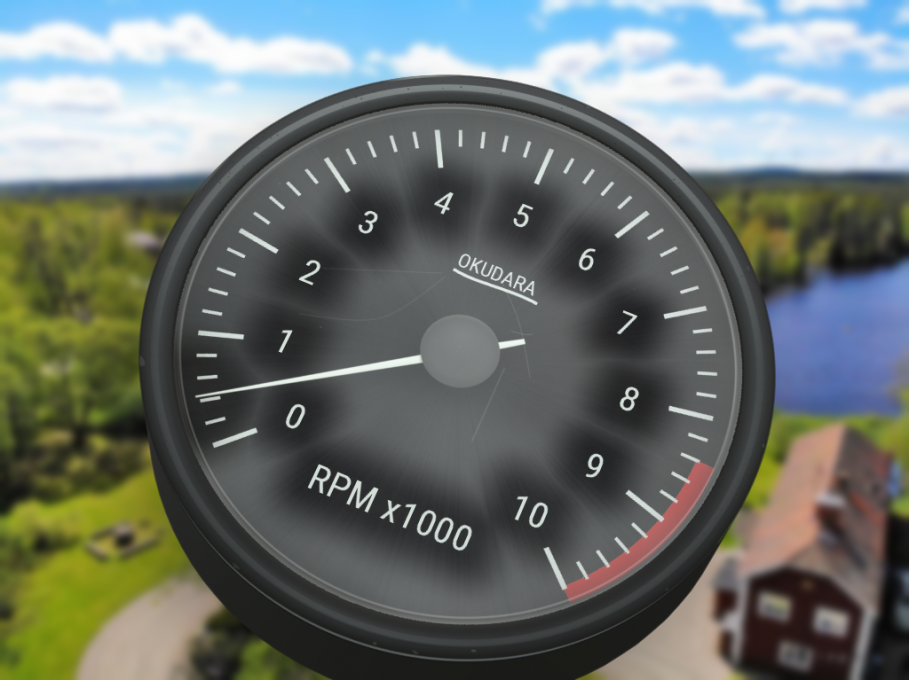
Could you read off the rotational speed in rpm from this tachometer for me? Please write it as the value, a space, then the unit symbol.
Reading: 400 rpm
